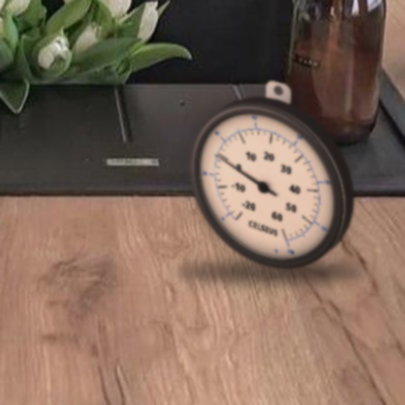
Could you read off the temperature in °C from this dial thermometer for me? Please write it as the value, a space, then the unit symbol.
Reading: 0 °C
